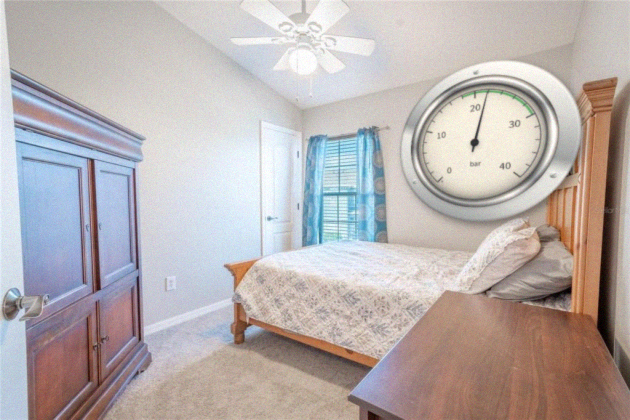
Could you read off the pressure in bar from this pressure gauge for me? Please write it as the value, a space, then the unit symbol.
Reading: 22 bar
